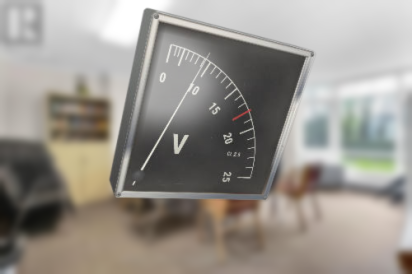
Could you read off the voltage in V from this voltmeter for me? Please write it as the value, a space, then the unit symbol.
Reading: 9 V
